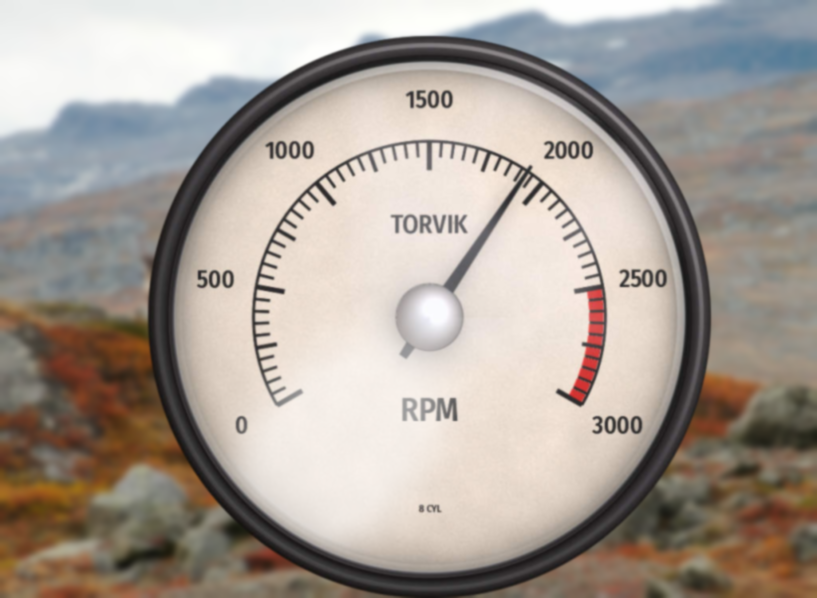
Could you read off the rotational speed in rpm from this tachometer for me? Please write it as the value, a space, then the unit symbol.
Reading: 1925 rpm
